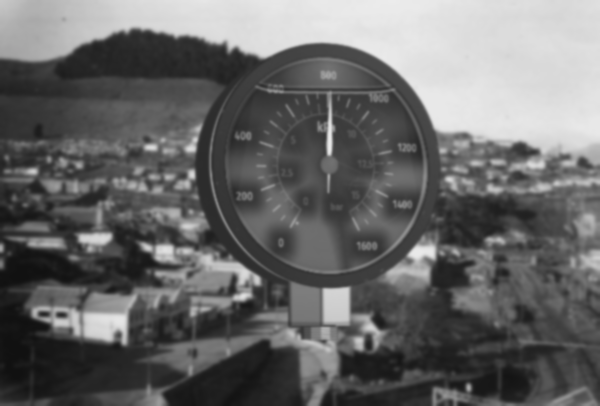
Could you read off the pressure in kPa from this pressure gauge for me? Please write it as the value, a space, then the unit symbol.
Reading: 800 kPa
